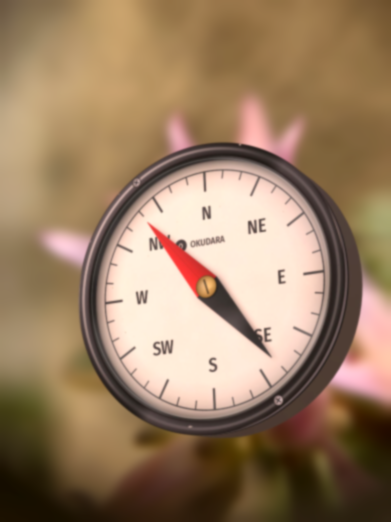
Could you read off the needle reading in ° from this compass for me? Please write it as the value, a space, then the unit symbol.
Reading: 320 °
